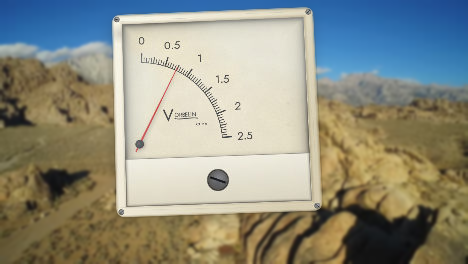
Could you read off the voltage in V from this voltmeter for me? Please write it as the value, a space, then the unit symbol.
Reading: 0.75 V
